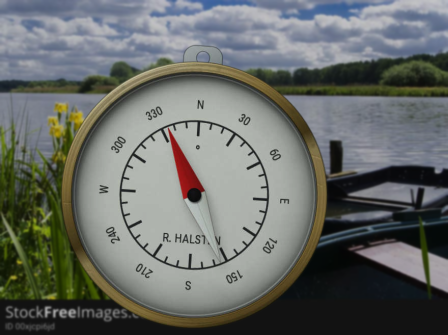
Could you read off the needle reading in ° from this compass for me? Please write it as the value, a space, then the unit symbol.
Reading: 335 °
